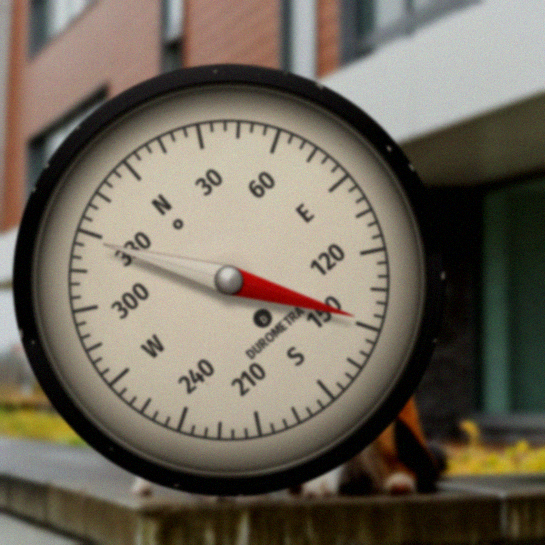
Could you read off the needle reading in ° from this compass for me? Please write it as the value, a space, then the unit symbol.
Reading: 147.5 °
